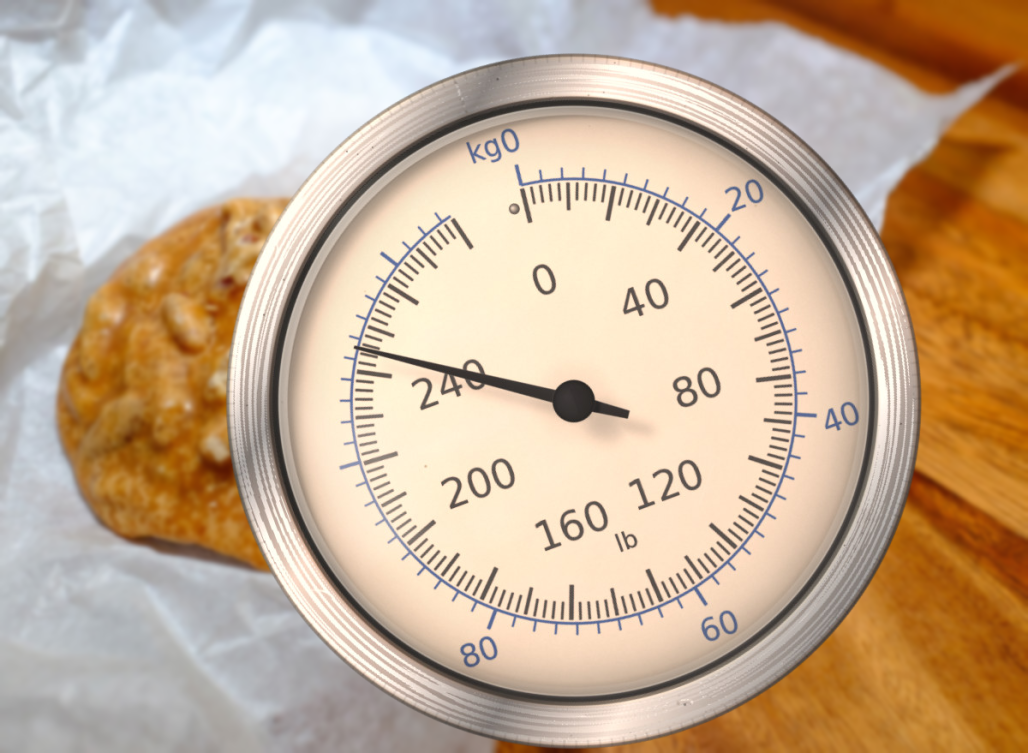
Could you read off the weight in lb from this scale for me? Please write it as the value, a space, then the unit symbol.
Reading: 245 lb
